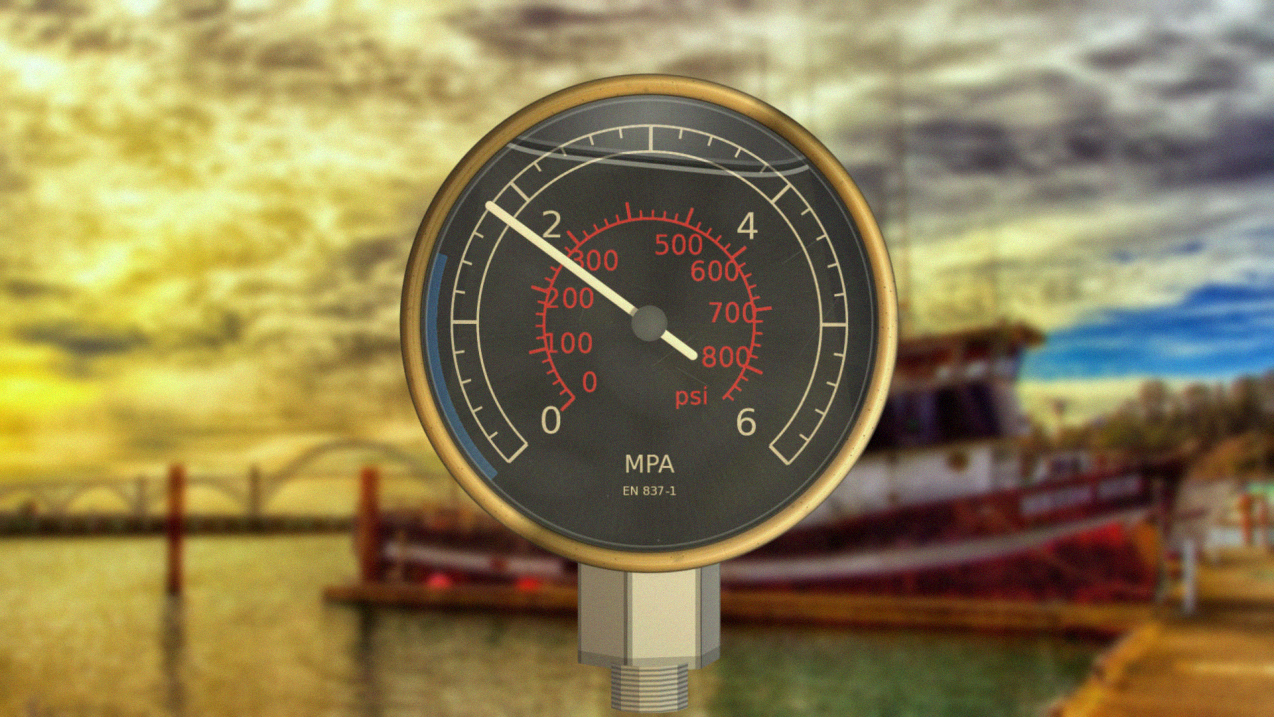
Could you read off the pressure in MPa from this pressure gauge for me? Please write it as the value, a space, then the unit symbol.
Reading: 1.8 MPa
